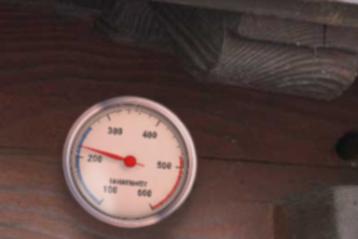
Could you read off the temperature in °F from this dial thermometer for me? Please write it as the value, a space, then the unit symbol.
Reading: 220 °F
